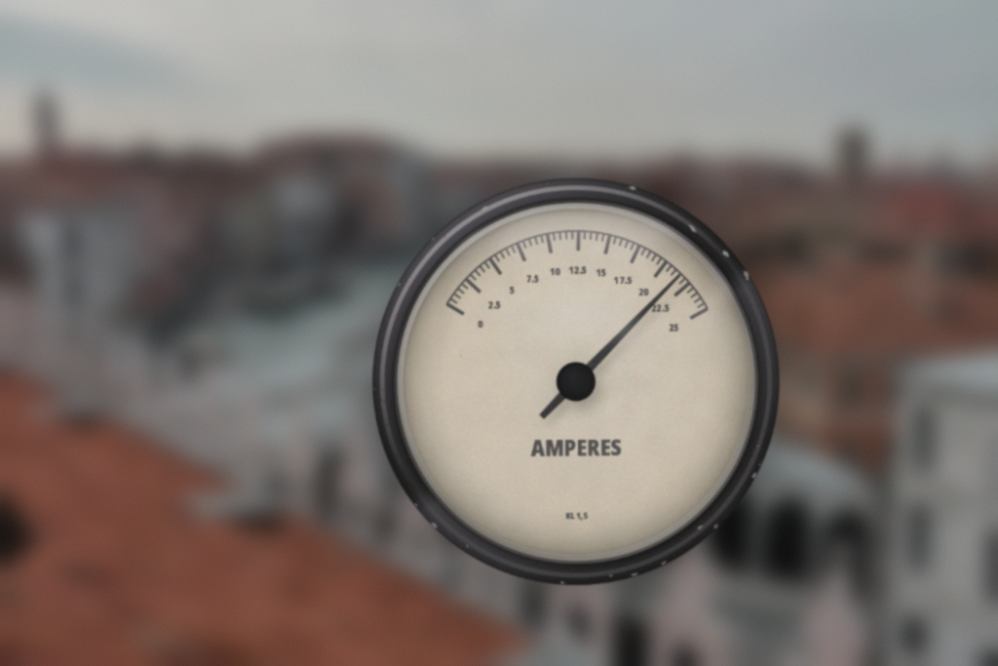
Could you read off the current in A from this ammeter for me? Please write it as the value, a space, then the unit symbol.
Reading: 21.5 A
